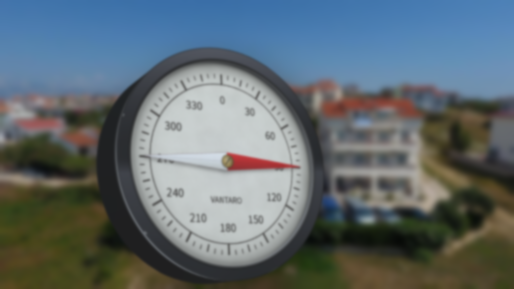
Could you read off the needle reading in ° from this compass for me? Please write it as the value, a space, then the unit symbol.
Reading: 90 °
